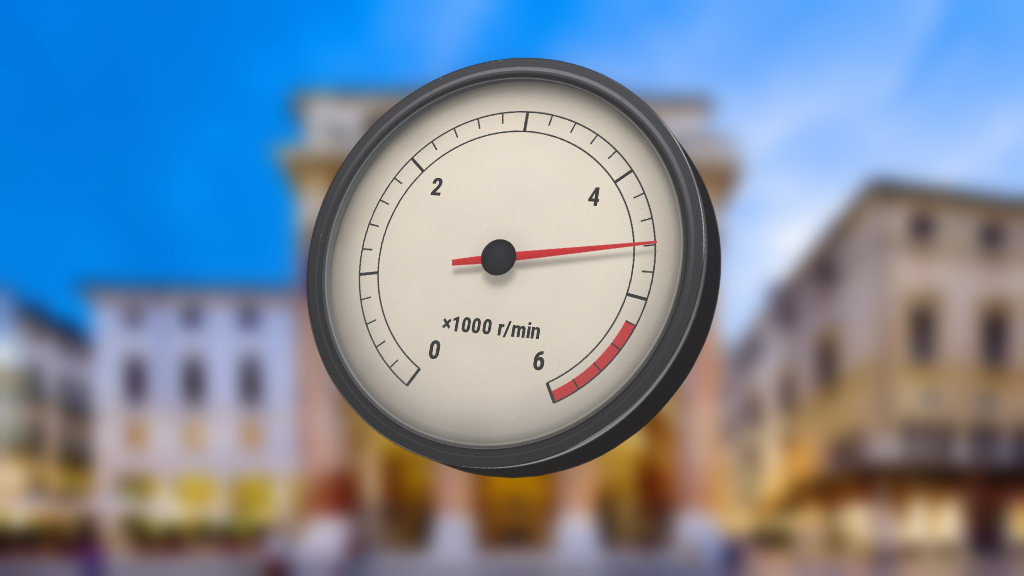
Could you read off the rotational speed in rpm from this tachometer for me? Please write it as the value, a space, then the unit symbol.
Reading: 4600 rpm
